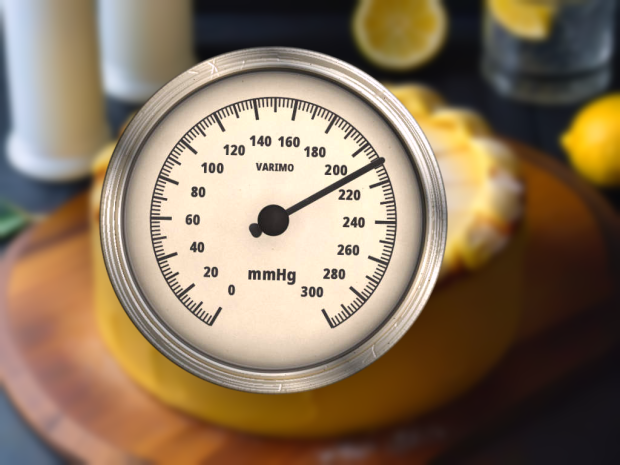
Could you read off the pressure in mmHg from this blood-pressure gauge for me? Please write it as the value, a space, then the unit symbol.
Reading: 210 mmHg
